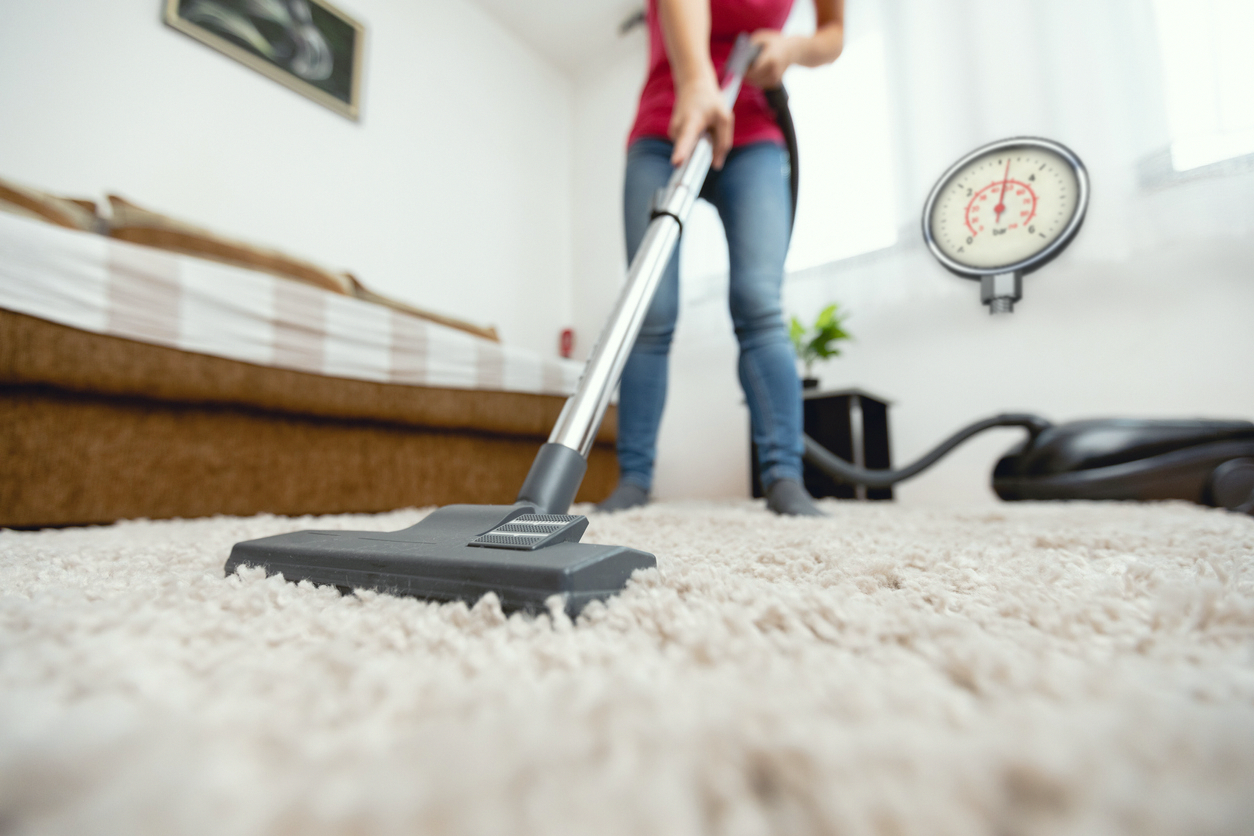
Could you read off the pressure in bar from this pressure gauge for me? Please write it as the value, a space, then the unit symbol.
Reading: 3.2 bar
